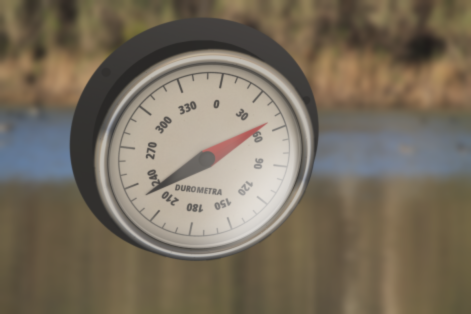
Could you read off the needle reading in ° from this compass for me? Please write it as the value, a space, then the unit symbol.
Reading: 50 °
